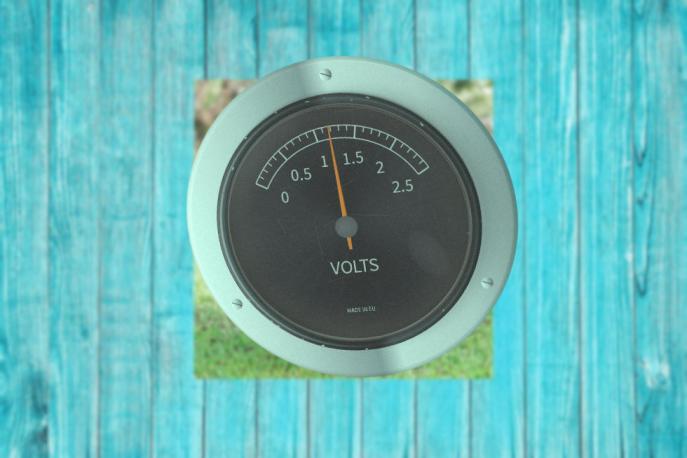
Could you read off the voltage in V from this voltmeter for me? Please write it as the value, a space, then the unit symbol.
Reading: 1.2 V
